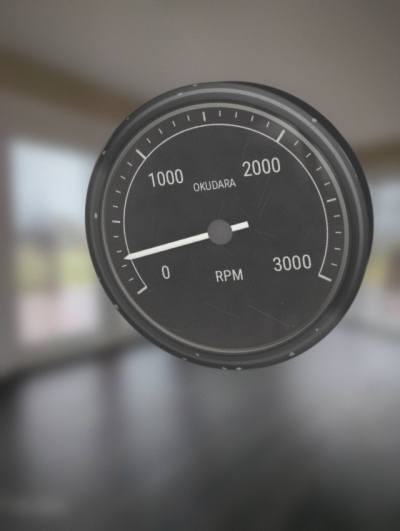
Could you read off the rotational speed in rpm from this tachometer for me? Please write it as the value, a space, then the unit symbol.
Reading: 250 rpm
